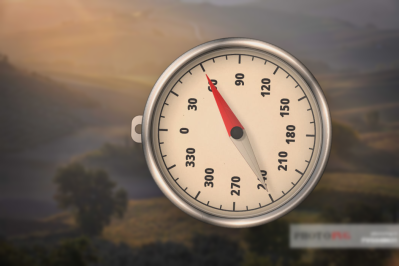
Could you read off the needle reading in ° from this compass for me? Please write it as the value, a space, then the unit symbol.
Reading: 60 °
